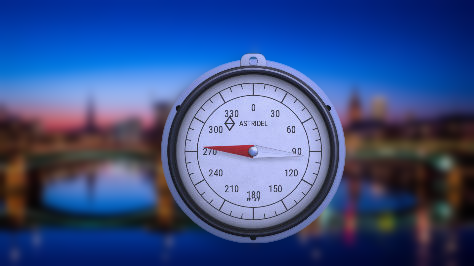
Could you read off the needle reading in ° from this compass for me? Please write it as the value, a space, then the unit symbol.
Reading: 275 °
